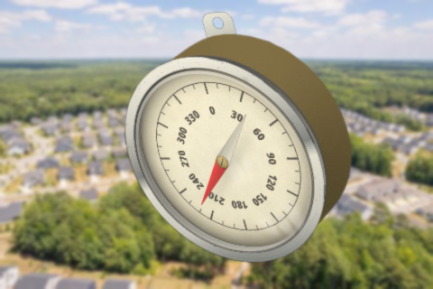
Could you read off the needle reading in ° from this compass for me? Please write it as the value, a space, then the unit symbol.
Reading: 220 °
